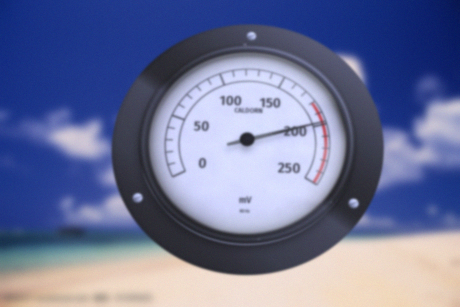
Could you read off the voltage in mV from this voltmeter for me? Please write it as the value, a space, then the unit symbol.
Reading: 200 mV
